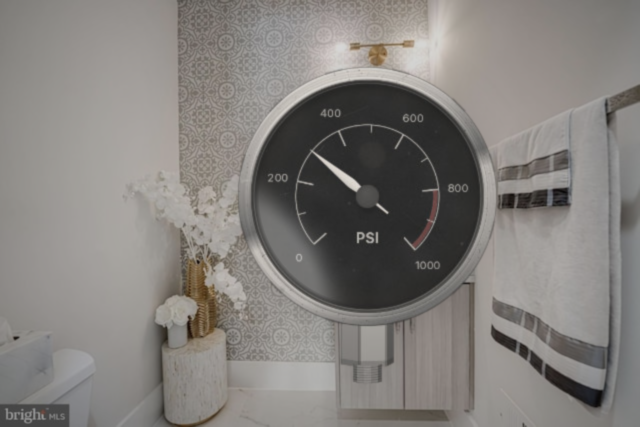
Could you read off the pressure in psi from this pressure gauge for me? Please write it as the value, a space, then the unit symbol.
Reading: 300 psi
